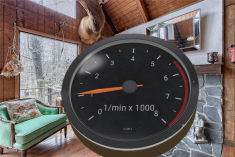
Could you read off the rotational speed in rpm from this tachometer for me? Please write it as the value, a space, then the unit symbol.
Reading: 1000 rpm
